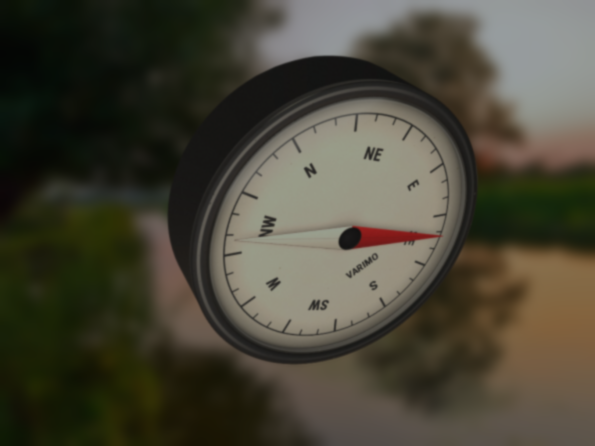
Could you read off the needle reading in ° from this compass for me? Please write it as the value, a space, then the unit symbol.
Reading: 130 °
